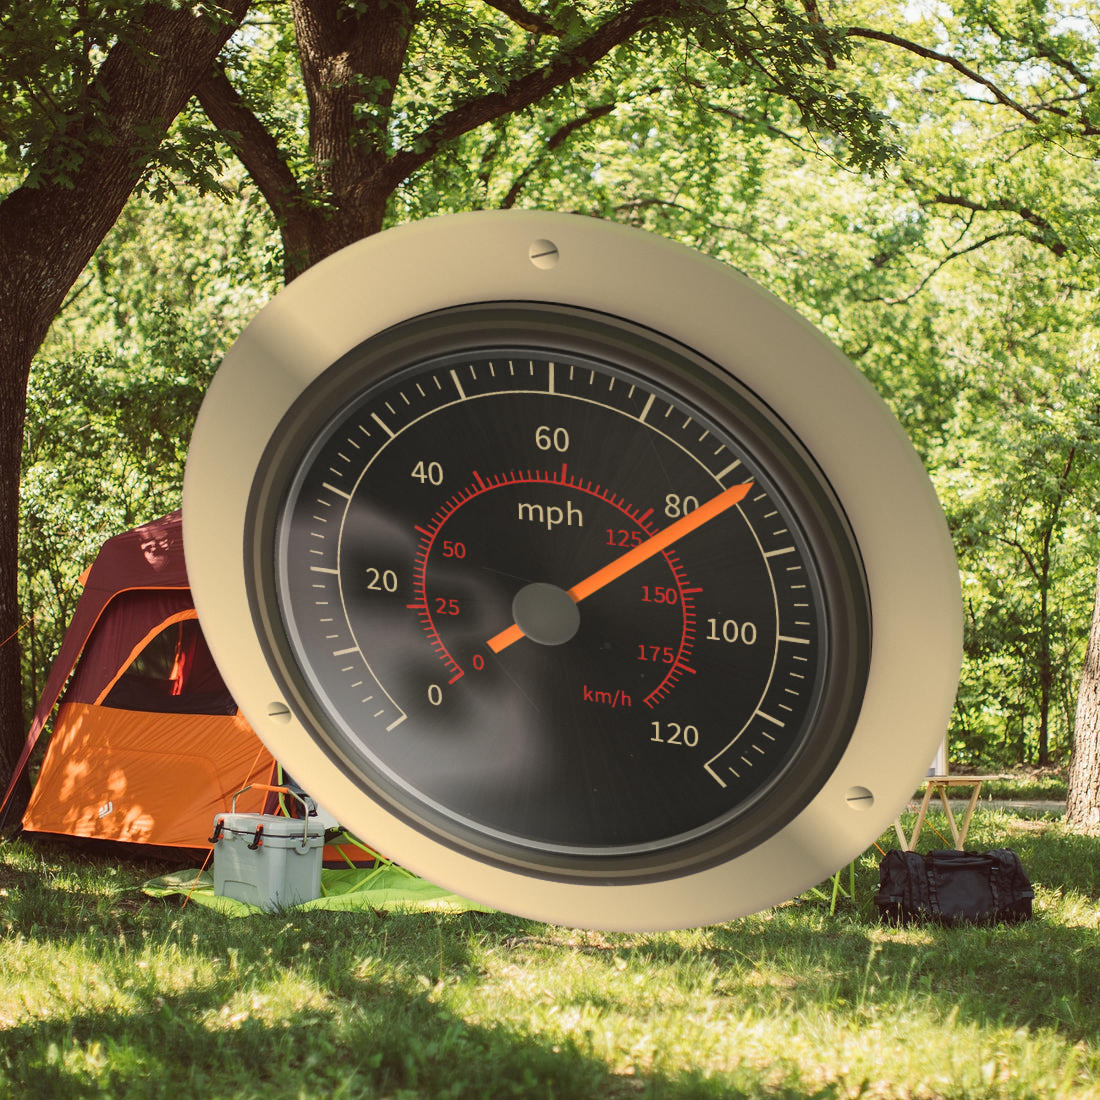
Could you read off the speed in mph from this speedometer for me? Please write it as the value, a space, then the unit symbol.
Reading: 82 mph
